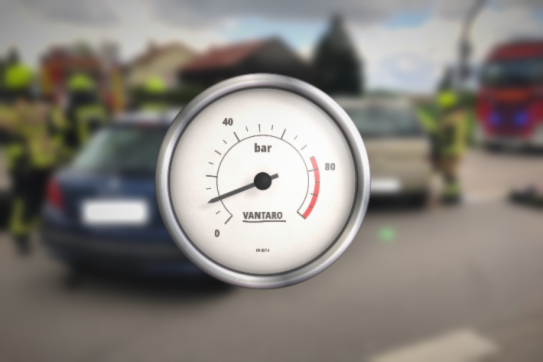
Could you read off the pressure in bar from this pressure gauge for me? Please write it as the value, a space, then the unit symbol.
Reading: 10 bar
